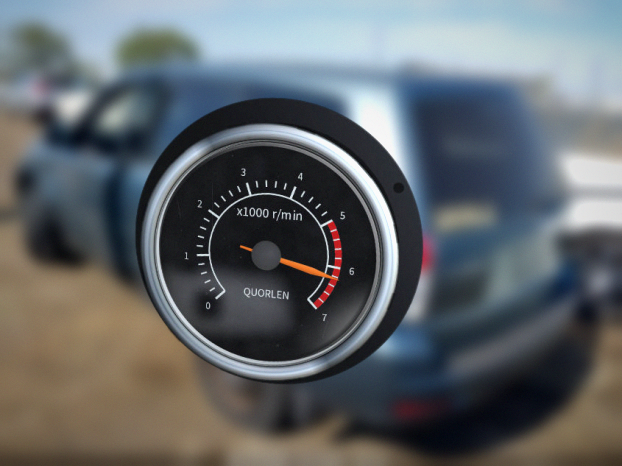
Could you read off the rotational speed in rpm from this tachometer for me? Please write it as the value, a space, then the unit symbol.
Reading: 6200 rpm
